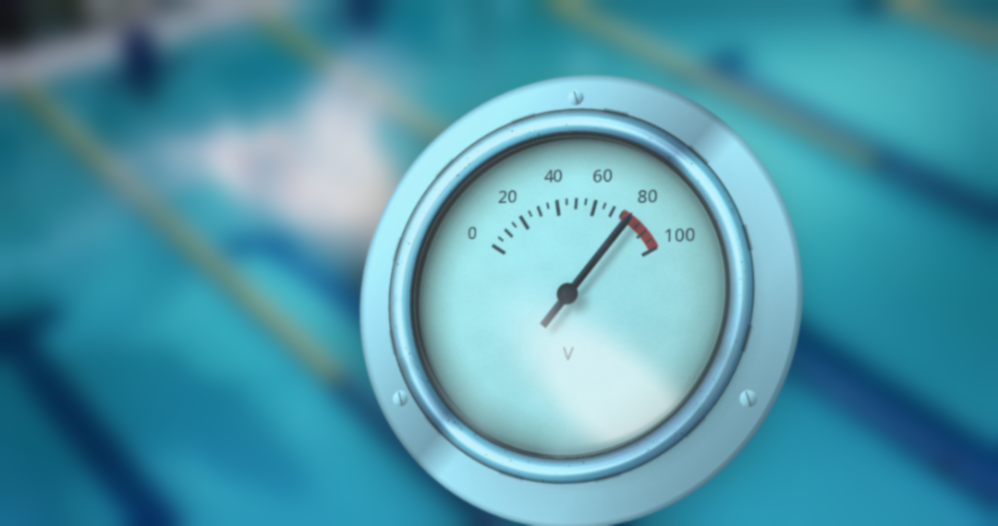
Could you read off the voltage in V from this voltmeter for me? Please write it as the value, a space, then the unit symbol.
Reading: 80 V
